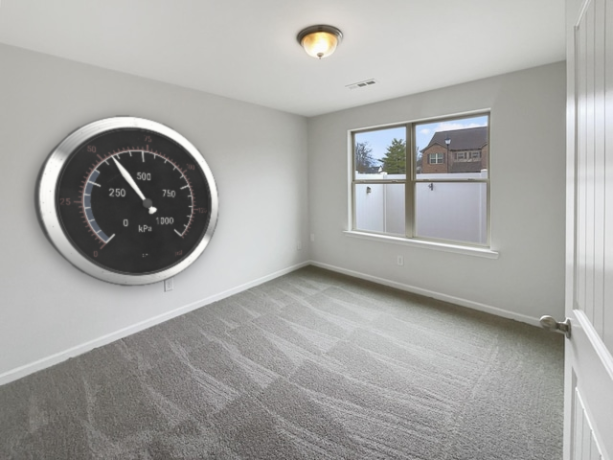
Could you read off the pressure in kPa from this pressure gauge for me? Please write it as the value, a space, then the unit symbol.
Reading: 375 kPa
